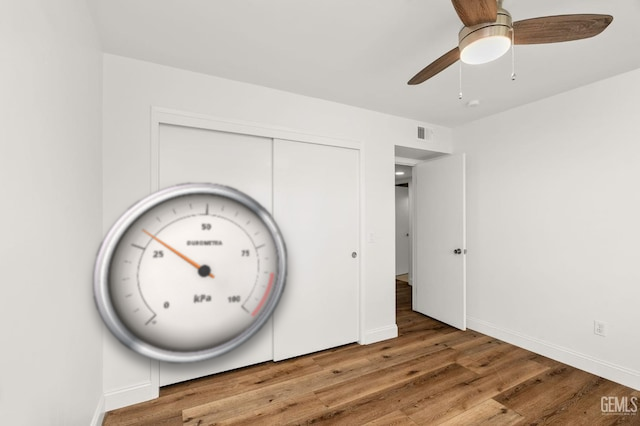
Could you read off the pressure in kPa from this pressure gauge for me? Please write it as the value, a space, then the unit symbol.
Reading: 30 kPa
